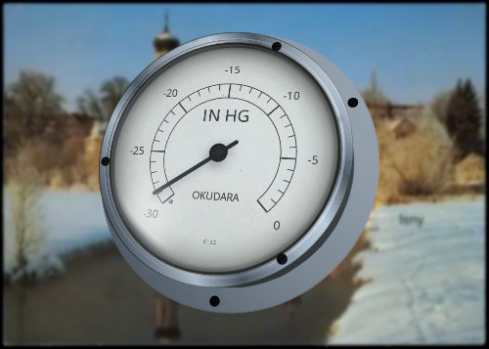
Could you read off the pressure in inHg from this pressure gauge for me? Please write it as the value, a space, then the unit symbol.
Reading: -29 inHg
